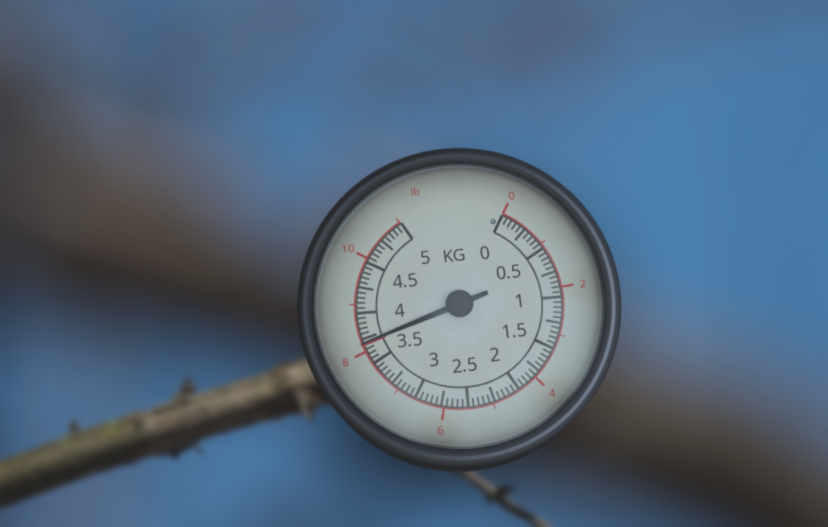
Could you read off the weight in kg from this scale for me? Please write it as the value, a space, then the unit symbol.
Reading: 3.7 kg
